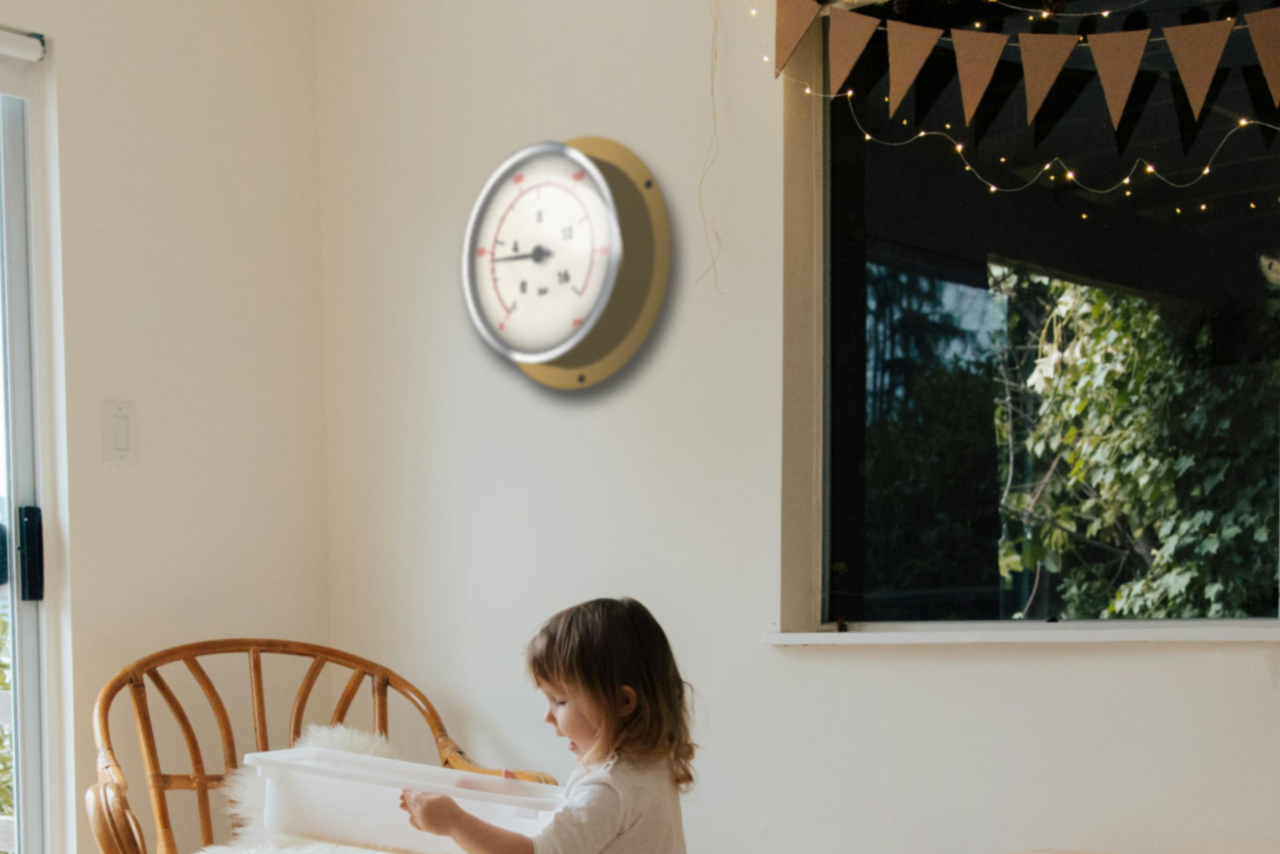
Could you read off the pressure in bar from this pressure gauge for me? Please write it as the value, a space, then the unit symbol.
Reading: 3 bar
